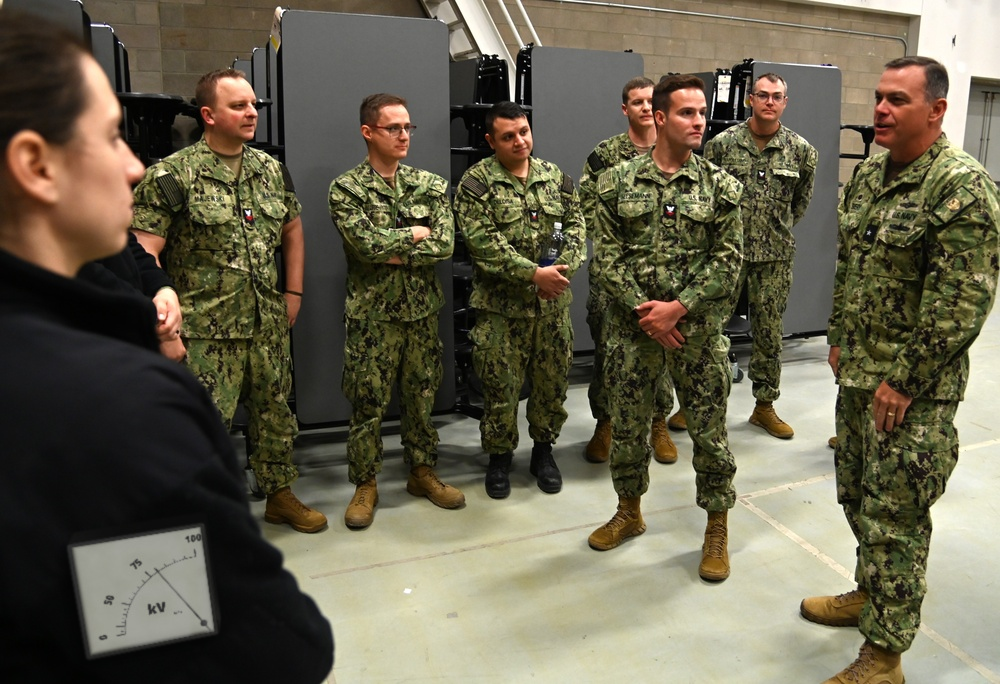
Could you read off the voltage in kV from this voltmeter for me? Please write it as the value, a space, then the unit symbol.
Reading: 80 kV
